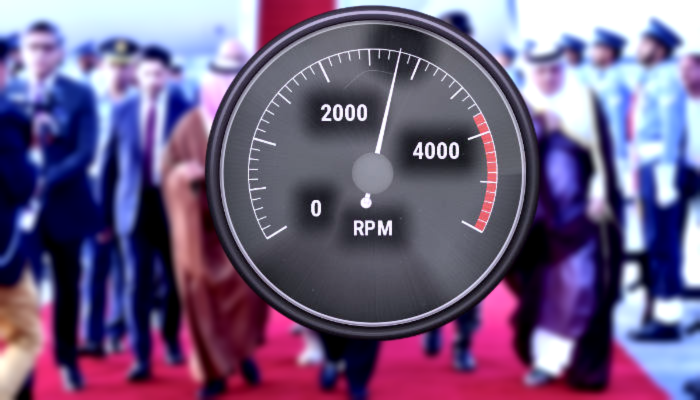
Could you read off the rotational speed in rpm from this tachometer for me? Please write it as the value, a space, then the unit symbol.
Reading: 2800 rpm
